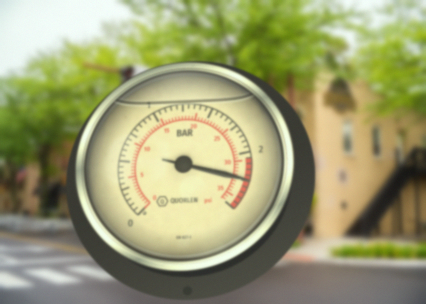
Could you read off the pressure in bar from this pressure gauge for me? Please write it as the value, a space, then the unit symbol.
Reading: 2.25 bar
